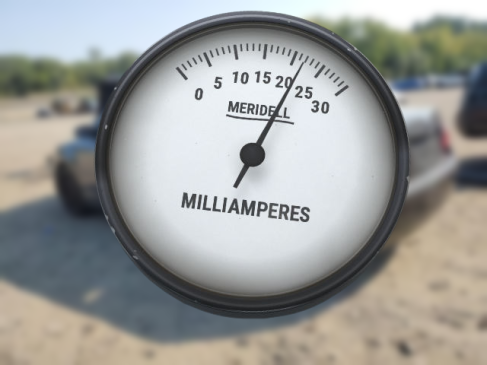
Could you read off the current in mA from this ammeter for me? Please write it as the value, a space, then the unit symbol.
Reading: 22 mA
